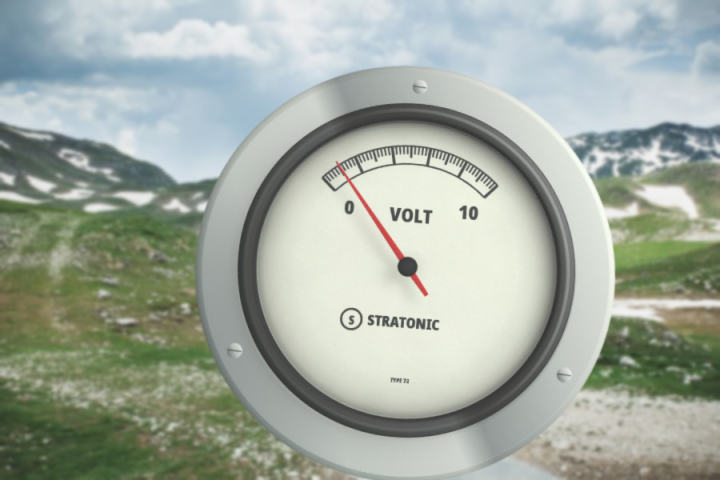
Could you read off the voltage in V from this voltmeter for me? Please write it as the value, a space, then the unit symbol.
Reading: 1 V
